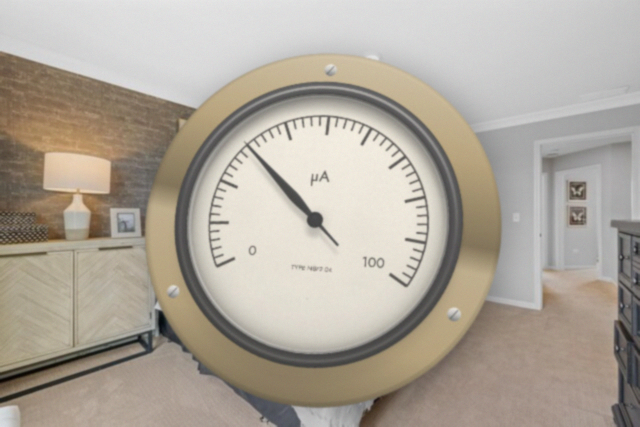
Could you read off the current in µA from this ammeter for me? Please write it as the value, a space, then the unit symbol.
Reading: 30 µA
